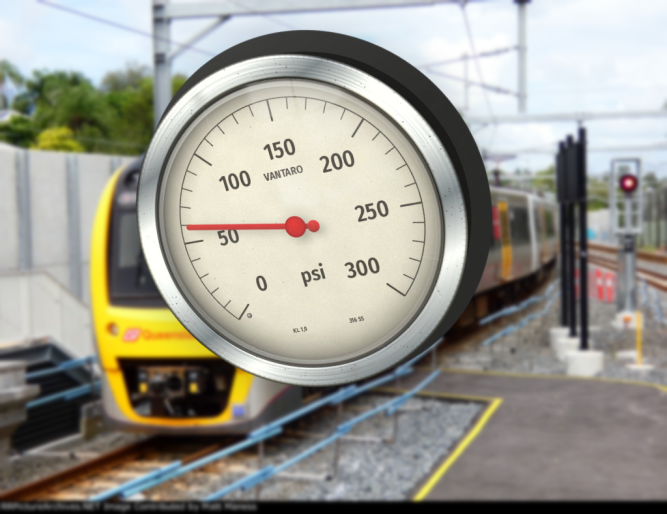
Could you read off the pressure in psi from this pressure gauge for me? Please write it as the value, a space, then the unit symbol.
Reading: 60 psi
